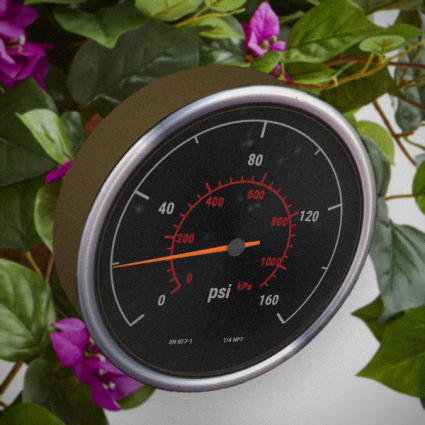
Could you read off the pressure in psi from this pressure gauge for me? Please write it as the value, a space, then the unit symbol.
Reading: 20 psi
